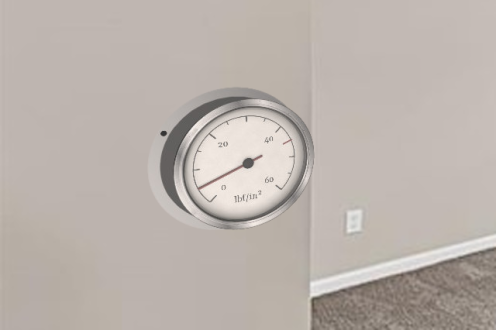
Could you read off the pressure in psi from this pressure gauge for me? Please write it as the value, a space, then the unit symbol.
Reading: 5 psi
